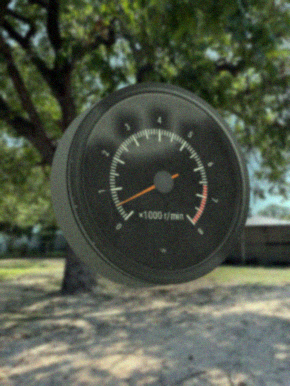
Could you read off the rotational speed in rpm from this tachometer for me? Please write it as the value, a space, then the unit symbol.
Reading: 500 rpm
